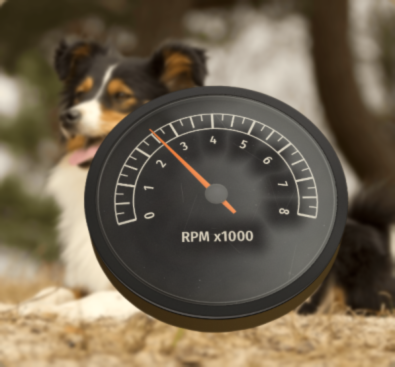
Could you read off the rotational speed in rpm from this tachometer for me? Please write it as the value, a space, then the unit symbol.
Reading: 2500 rpm
